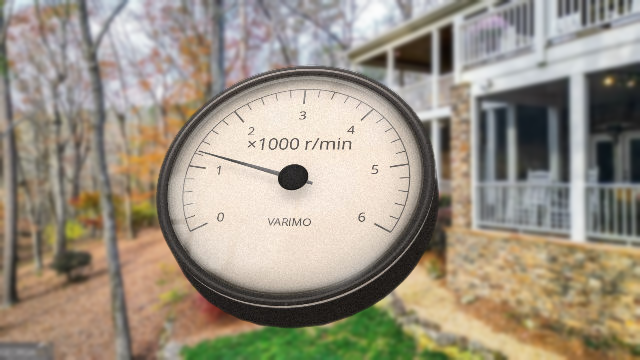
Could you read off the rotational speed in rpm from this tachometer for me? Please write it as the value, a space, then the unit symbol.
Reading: 1200 rpm
